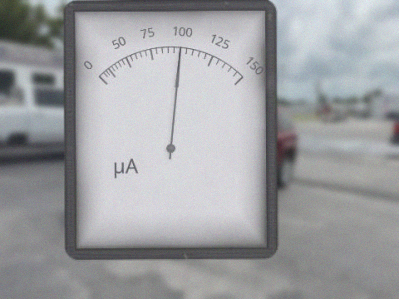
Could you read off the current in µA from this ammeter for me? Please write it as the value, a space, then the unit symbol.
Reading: 100 µA
